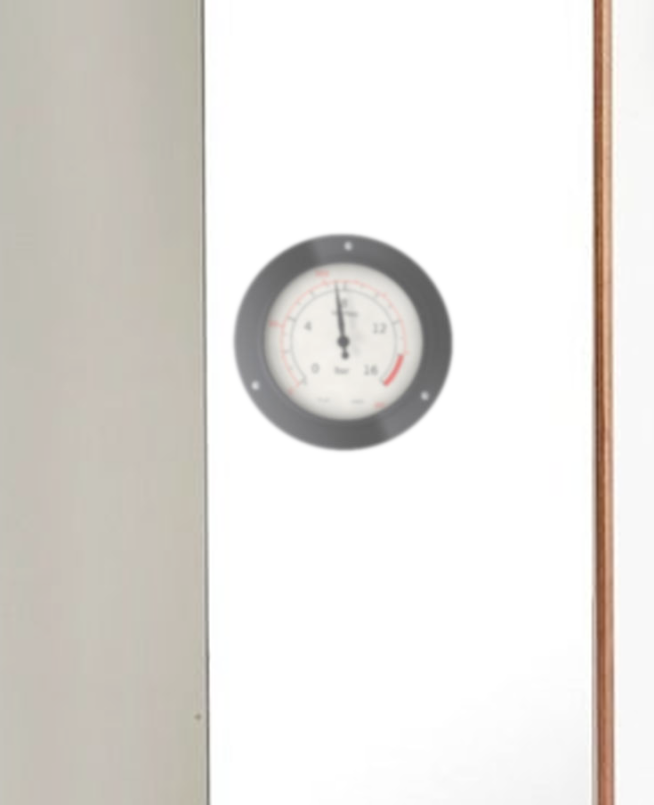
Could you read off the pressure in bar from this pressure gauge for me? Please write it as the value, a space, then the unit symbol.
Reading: 7.5 bar
